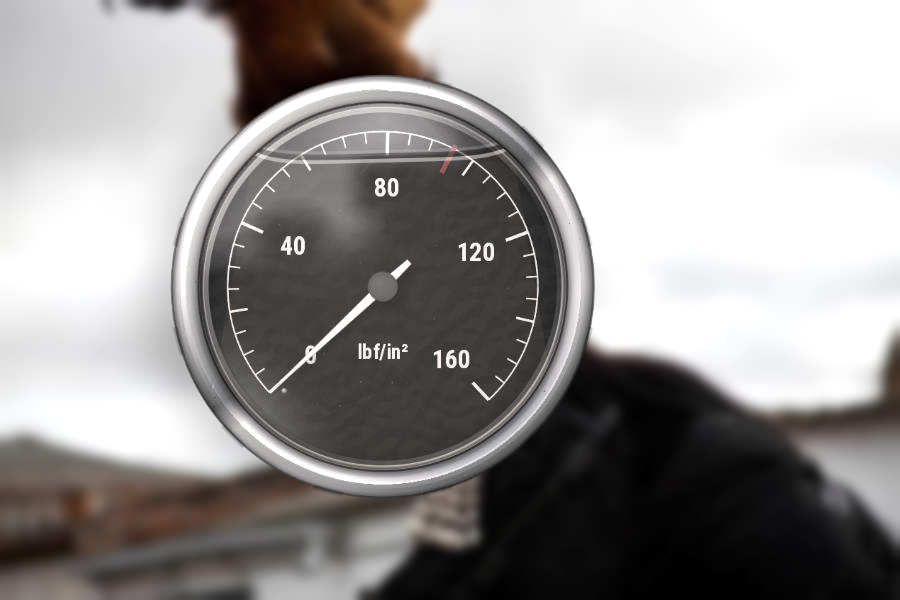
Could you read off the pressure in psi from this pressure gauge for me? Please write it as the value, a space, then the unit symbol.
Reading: 0 psi
